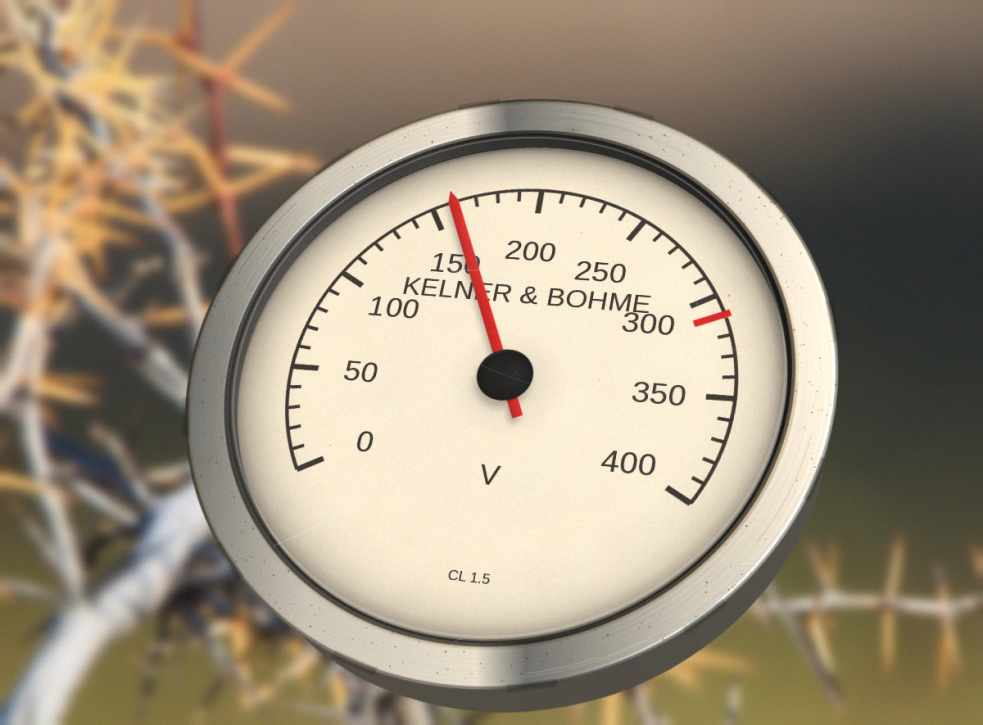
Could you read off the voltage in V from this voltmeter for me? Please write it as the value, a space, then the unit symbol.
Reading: 160 V
